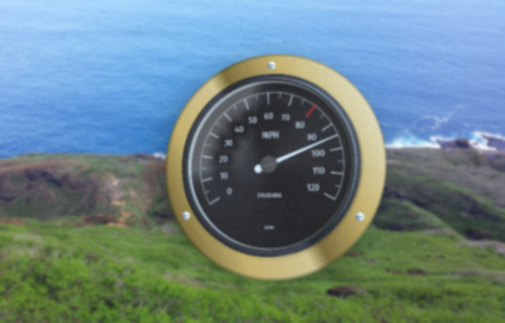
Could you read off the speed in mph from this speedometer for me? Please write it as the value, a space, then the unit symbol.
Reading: 95 mph
